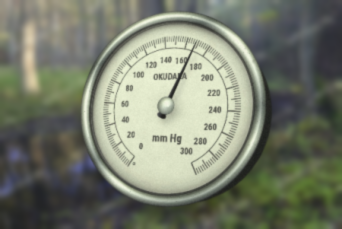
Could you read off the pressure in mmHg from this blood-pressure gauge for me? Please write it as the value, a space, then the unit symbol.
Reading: 170 mmHg
